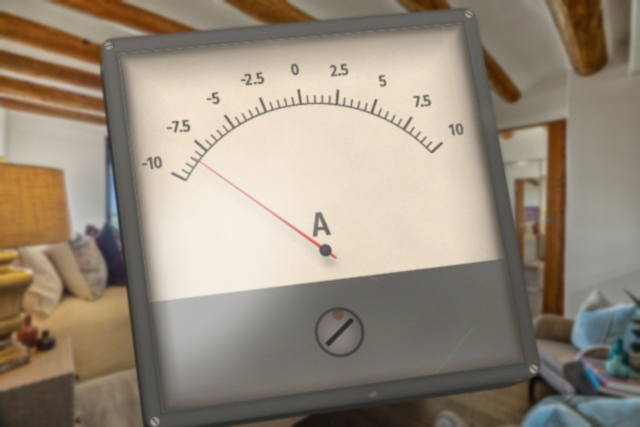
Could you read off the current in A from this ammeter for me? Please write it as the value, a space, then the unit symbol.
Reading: -8.5 A
